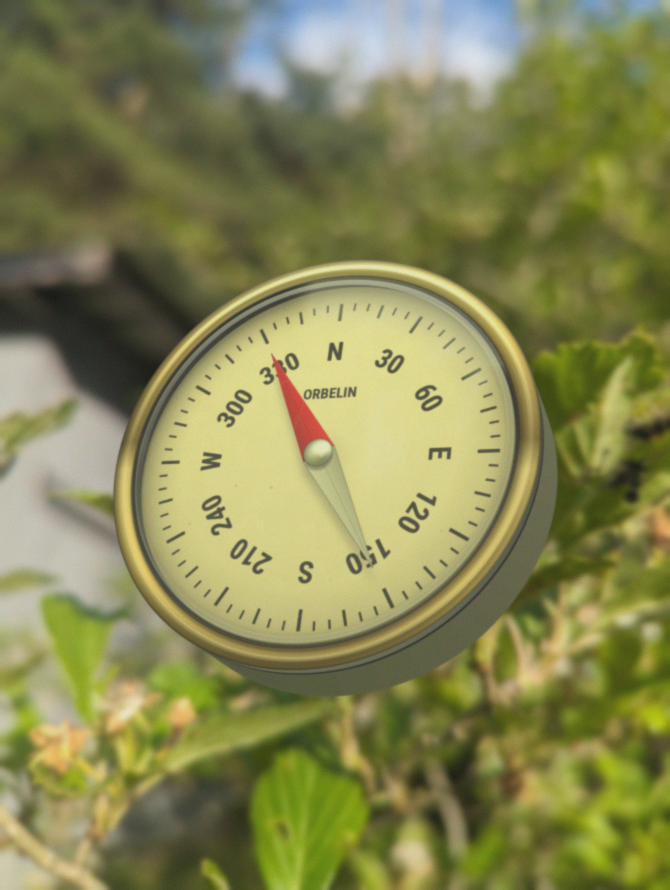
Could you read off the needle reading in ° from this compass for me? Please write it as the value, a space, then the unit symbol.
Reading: 330 °
